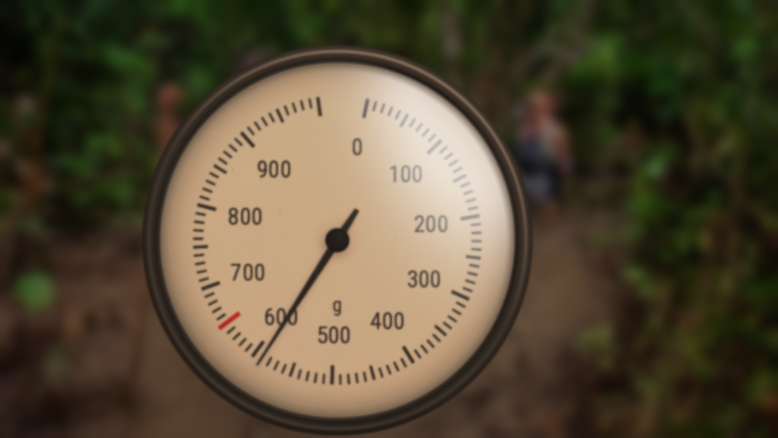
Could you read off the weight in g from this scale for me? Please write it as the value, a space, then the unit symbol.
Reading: 590 g
